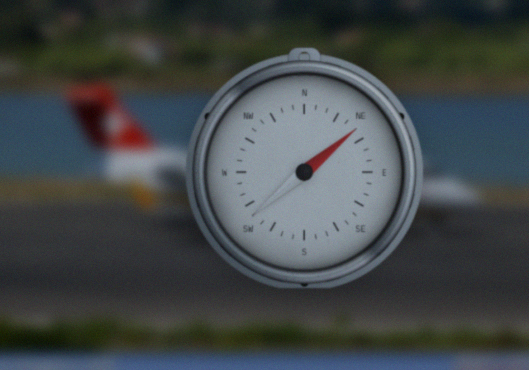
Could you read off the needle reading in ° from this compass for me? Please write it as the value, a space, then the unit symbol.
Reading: 50 °
